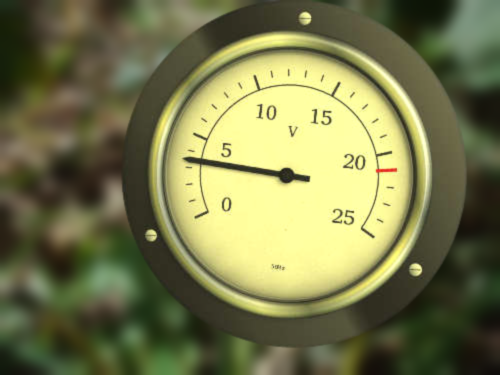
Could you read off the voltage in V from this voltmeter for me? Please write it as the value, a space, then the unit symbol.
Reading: 3.5 V
